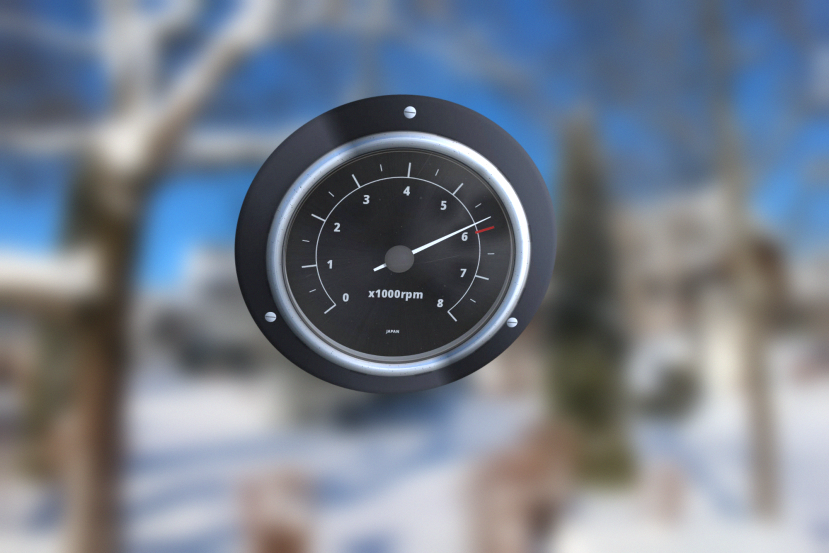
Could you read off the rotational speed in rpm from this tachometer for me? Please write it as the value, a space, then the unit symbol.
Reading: 5750 rpm
